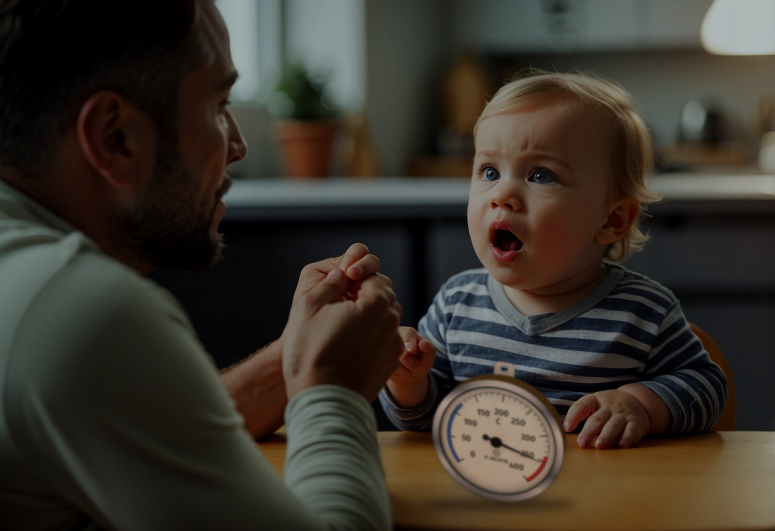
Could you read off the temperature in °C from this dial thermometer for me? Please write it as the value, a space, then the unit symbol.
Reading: 350 °C
